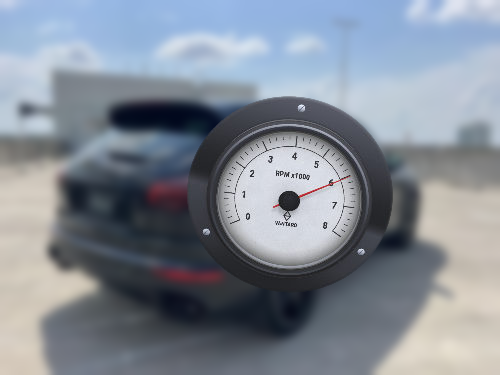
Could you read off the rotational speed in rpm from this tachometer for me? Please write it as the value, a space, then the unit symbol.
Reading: 6000 rpm
